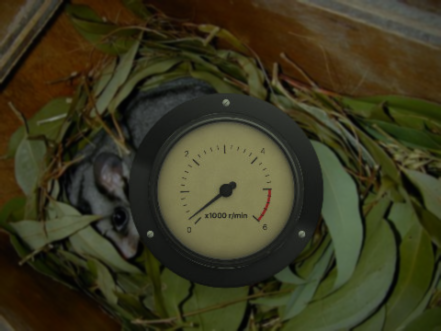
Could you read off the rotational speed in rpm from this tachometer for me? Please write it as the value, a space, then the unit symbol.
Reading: 200 rpm
